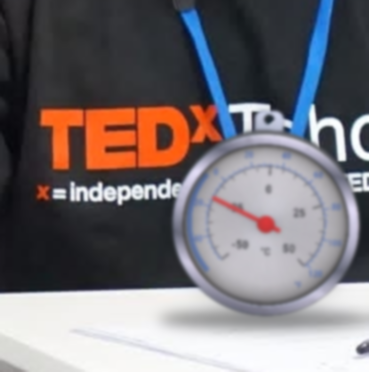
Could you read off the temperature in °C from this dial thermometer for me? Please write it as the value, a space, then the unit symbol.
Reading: -25 °C
